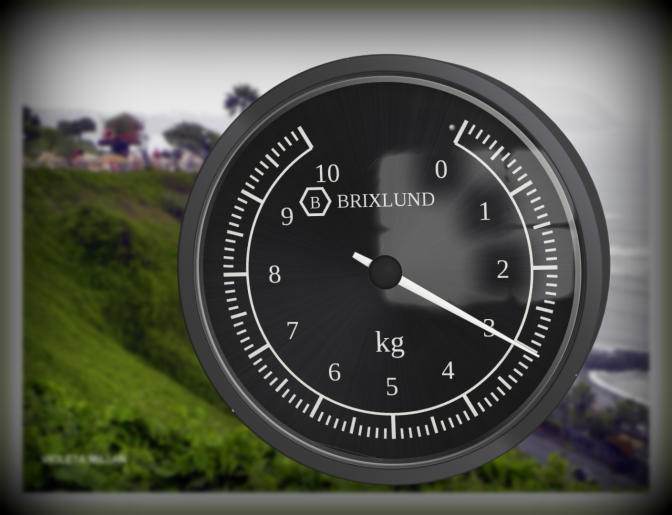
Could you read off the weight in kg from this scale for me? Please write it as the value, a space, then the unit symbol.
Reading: 3 kg
